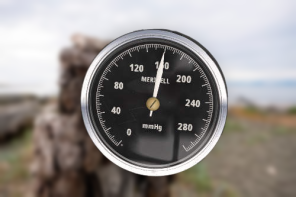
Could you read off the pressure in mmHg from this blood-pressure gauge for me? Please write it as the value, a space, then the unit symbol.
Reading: 160 mmHg
